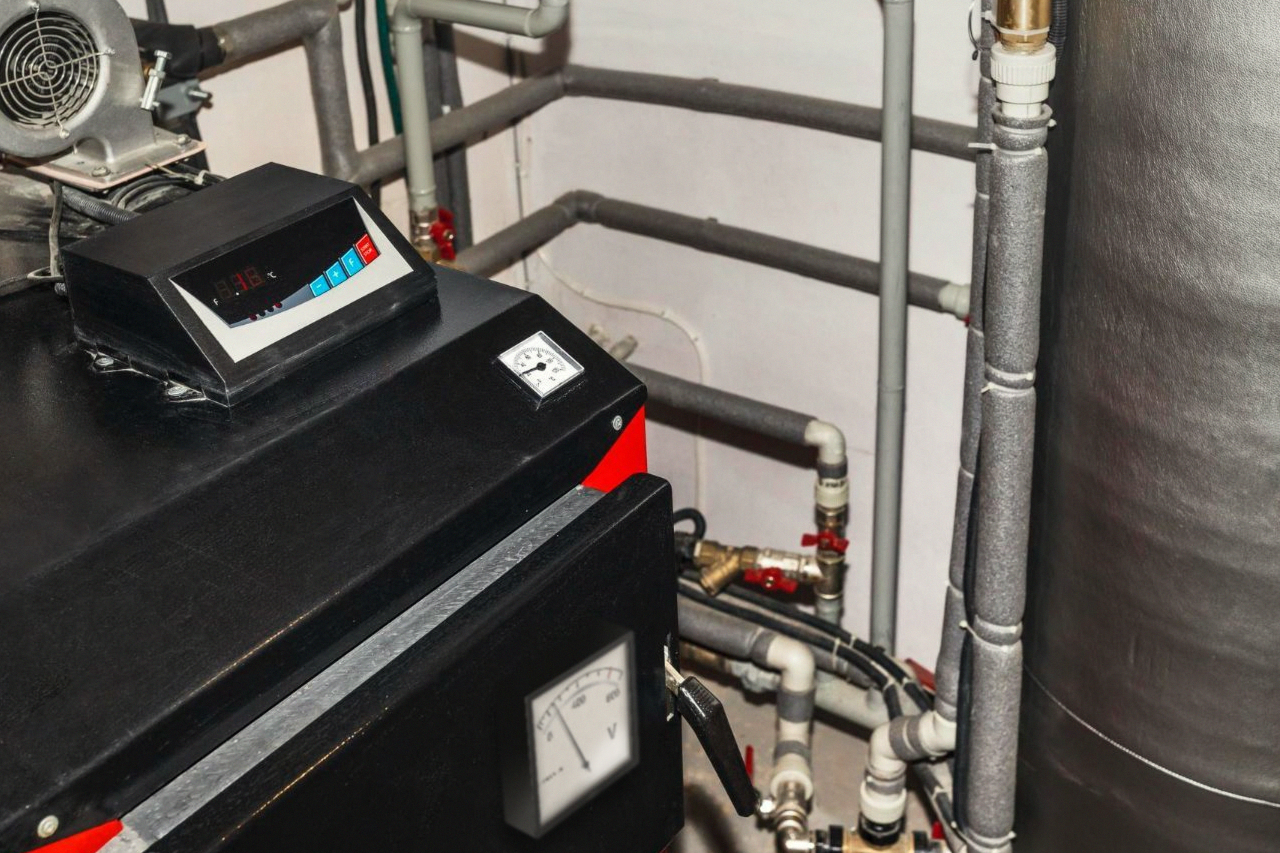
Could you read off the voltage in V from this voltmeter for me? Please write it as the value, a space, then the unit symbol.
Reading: 250 V
